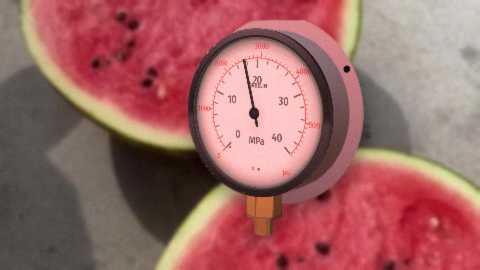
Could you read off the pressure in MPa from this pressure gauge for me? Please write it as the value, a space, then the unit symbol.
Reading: 18 MPa
